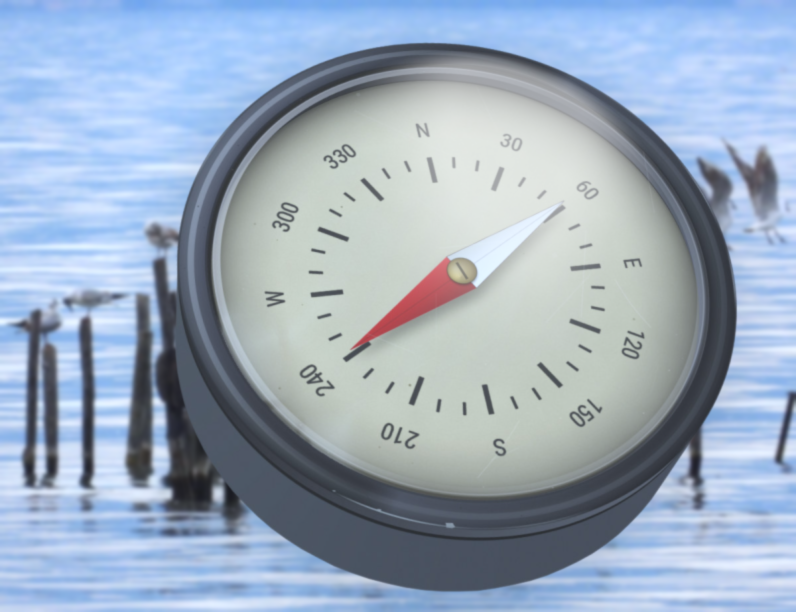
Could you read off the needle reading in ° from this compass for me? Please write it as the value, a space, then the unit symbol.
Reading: 240 °
